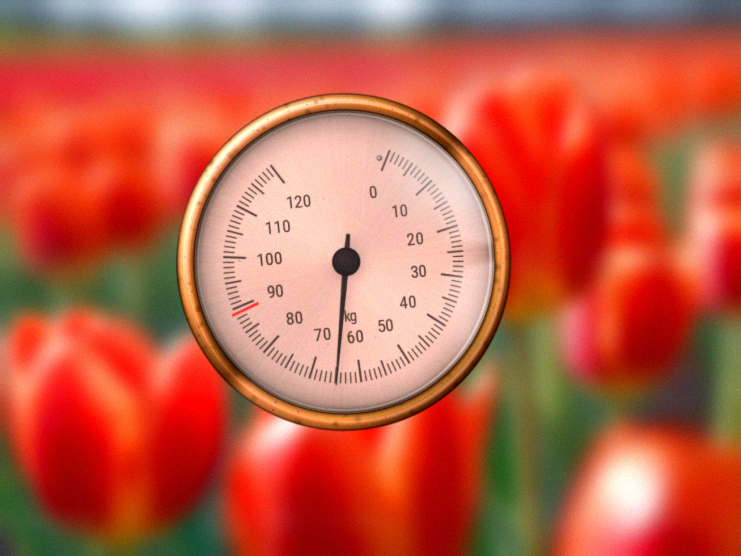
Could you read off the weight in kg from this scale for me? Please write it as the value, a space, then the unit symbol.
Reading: 65 kg
